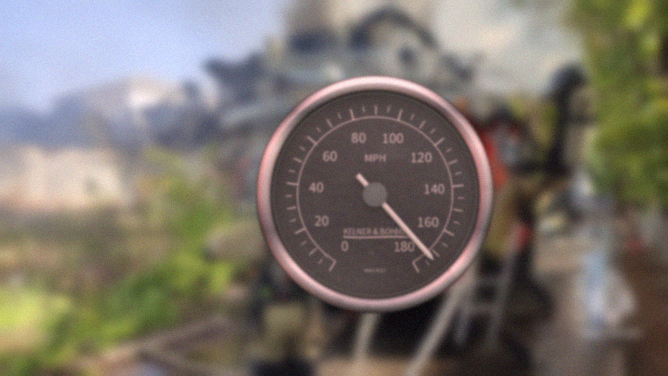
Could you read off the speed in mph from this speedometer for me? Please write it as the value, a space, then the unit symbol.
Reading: 172.5 mph
